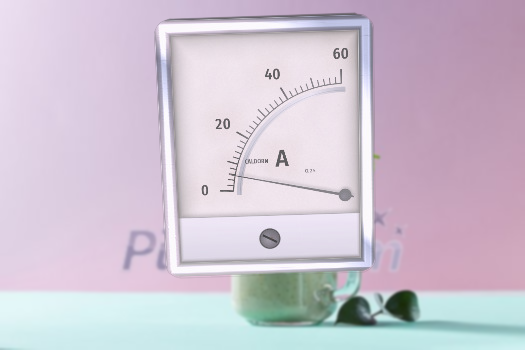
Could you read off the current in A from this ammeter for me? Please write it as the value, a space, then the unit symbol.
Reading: 6 A
